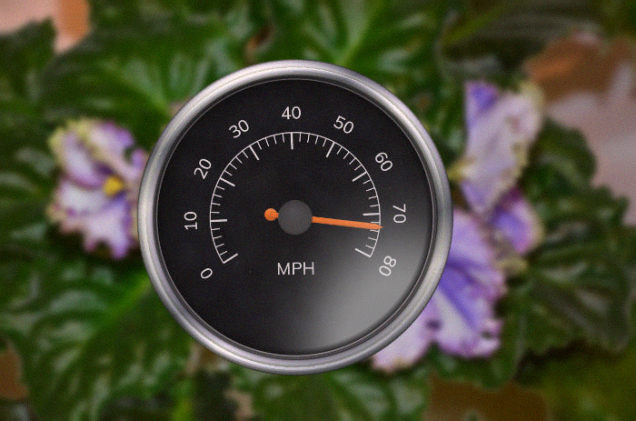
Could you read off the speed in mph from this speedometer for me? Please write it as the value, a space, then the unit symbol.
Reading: 73 mph
